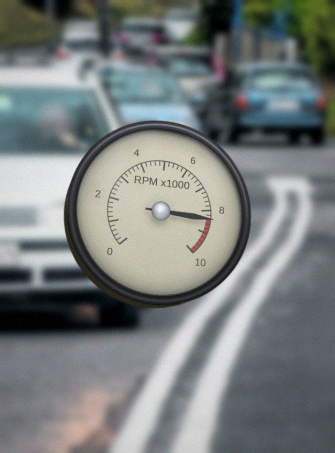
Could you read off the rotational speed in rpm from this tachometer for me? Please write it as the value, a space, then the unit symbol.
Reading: 8400 rpm
